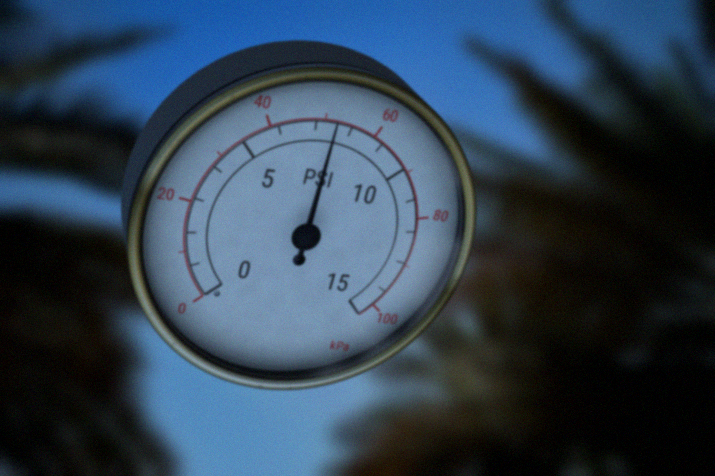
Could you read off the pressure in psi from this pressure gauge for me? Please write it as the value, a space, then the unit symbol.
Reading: 7.5 psi
